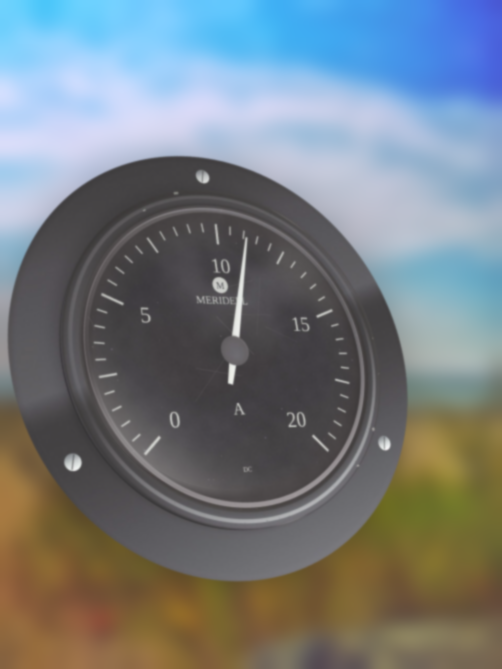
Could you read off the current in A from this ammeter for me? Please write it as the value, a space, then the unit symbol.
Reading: 11 A
